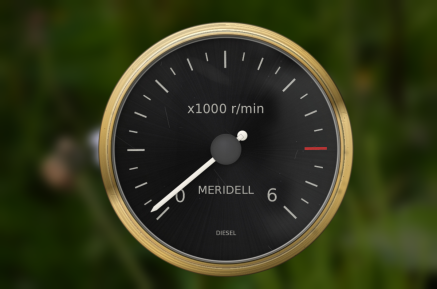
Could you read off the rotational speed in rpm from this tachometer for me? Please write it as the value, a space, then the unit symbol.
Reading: 125 rpm
